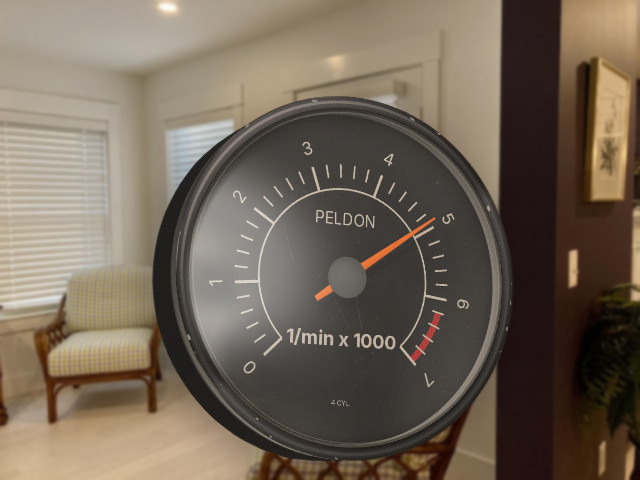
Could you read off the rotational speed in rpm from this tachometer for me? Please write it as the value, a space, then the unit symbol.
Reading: 4900 rpm
